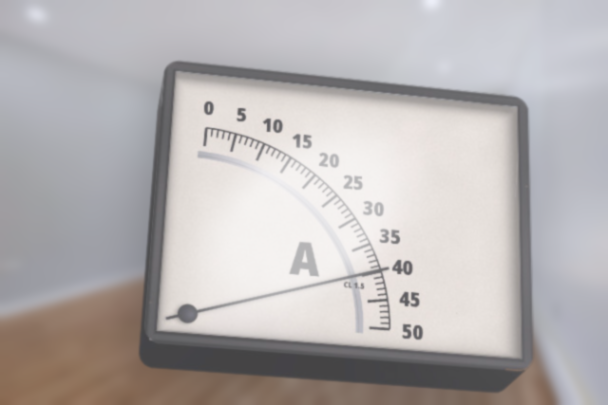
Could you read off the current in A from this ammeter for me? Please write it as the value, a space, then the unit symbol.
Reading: 40 A
